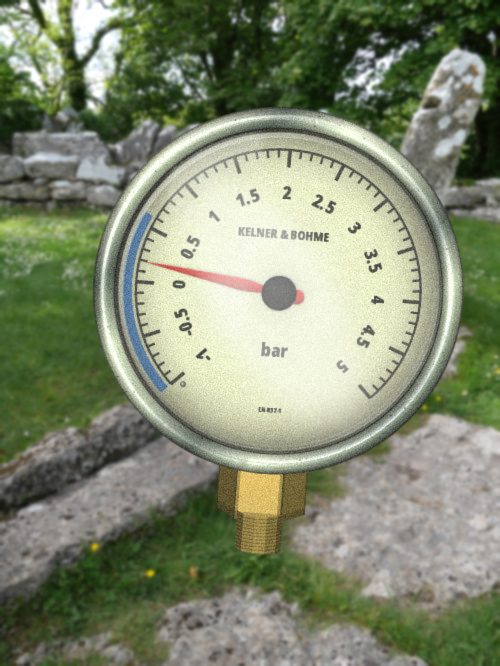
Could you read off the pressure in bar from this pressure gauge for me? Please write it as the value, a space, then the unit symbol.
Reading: 0.2 bar
